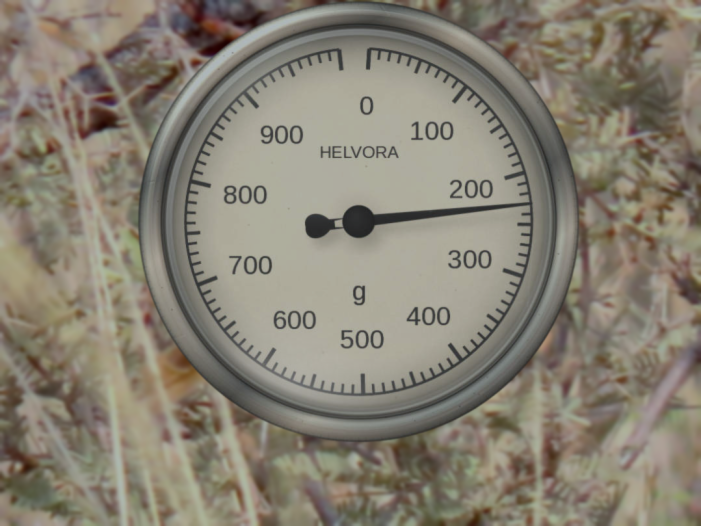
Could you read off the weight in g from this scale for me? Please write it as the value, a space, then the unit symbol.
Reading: 230 g
